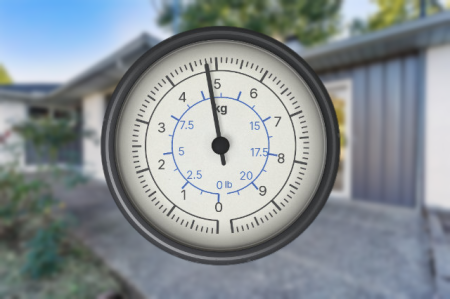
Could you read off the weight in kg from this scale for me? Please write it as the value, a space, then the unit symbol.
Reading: 4.8 kg
